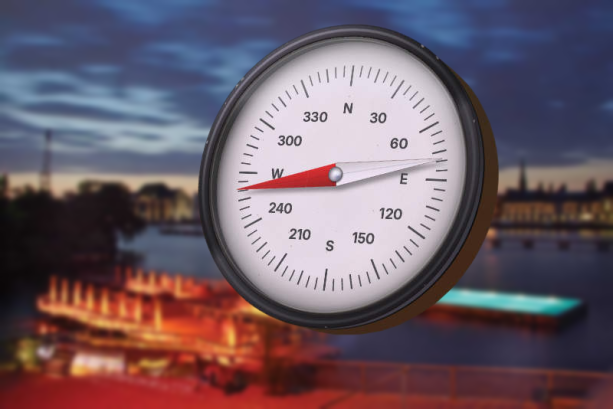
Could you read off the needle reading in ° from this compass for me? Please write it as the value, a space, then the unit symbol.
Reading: 260 °
